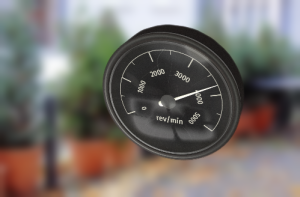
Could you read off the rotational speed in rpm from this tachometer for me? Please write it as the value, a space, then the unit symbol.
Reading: 3750 rpm
